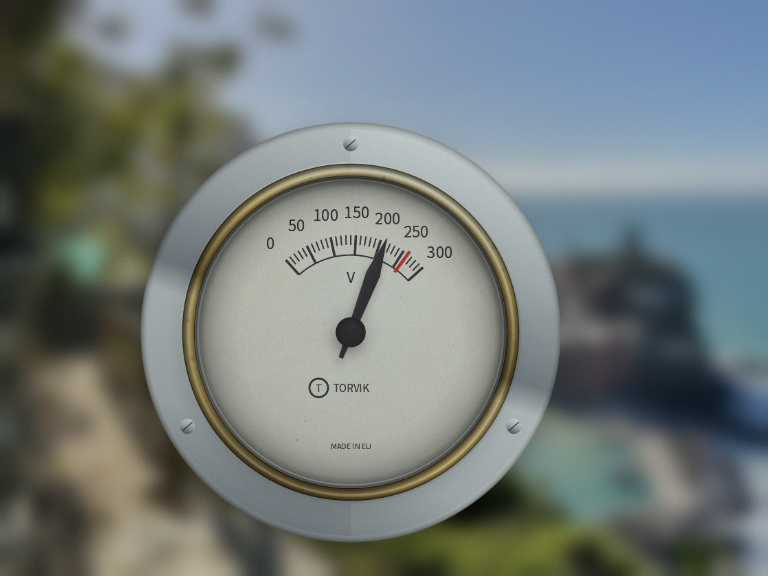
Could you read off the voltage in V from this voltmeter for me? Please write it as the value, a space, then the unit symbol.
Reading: 210 V
